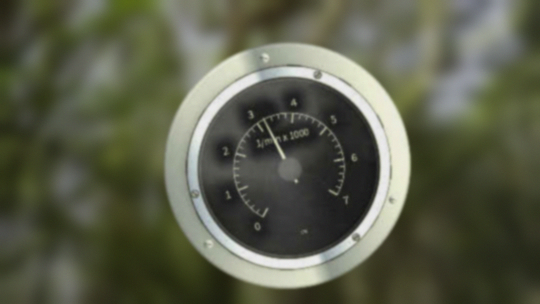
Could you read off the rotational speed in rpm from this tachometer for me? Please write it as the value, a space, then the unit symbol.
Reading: 3200 rpm
